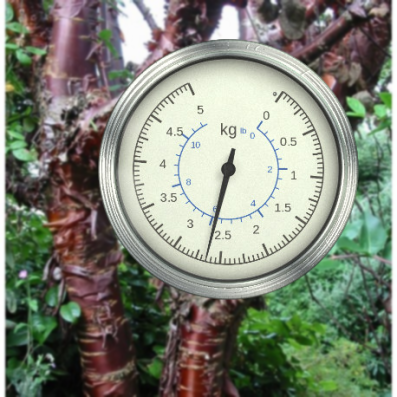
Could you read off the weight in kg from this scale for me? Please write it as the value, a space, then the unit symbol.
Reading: 2.65 kg
